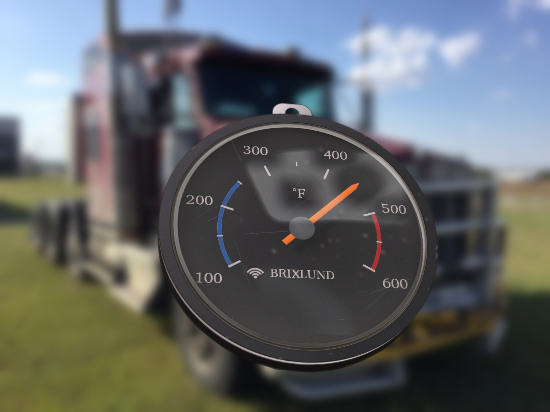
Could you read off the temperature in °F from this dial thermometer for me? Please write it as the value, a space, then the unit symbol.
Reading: 450 °F
